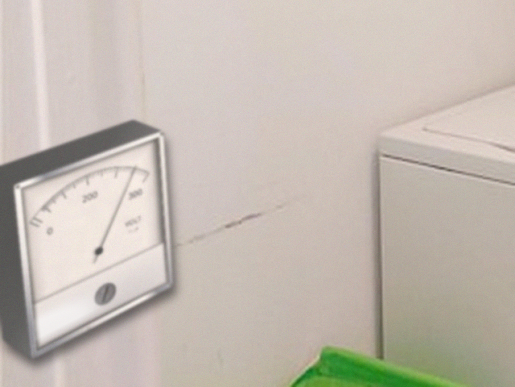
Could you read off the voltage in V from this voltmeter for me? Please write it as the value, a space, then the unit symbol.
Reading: 275 V
